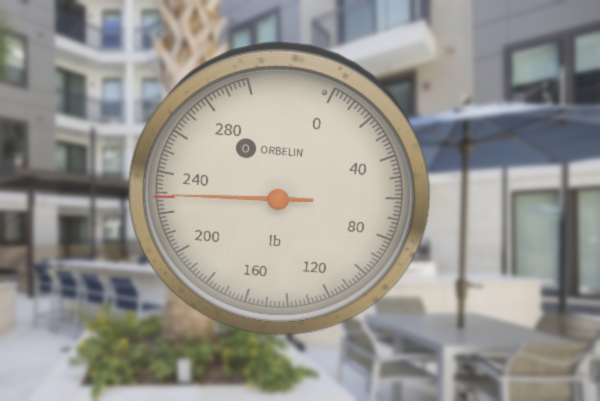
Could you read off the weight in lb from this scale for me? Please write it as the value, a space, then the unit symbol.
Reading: 230 lb
